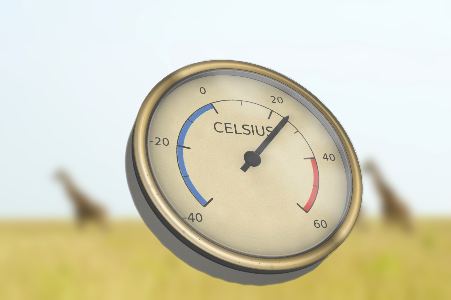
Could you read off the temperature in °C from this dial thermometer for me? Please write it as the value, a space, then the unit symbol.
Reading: 25 °C
